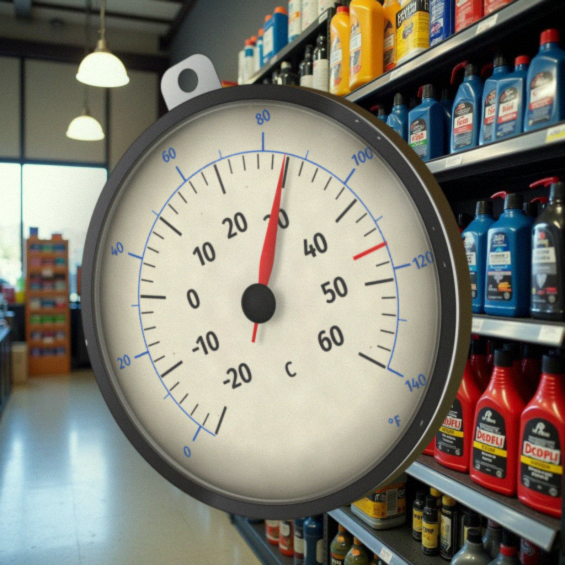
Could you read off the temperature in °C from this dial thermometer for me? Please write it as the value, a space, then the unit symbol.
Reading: 30 °C
